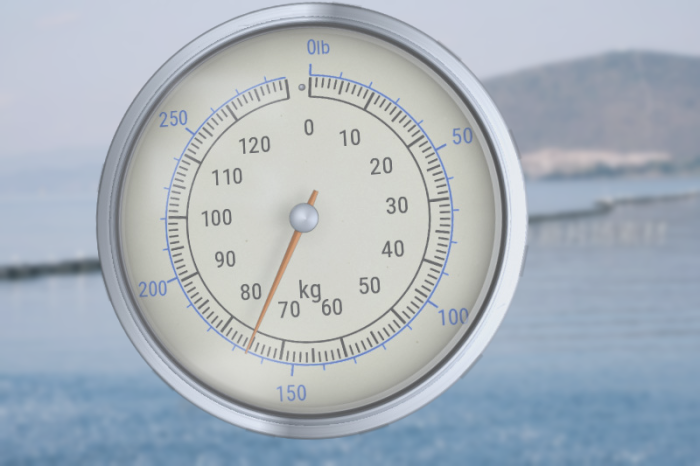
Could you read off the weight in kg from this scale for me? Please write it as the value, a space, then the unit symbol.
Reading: 75 kg
